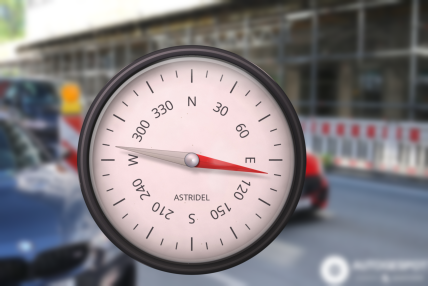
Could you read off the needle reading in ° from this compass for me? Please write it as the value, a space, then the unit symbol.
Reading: 100 °
